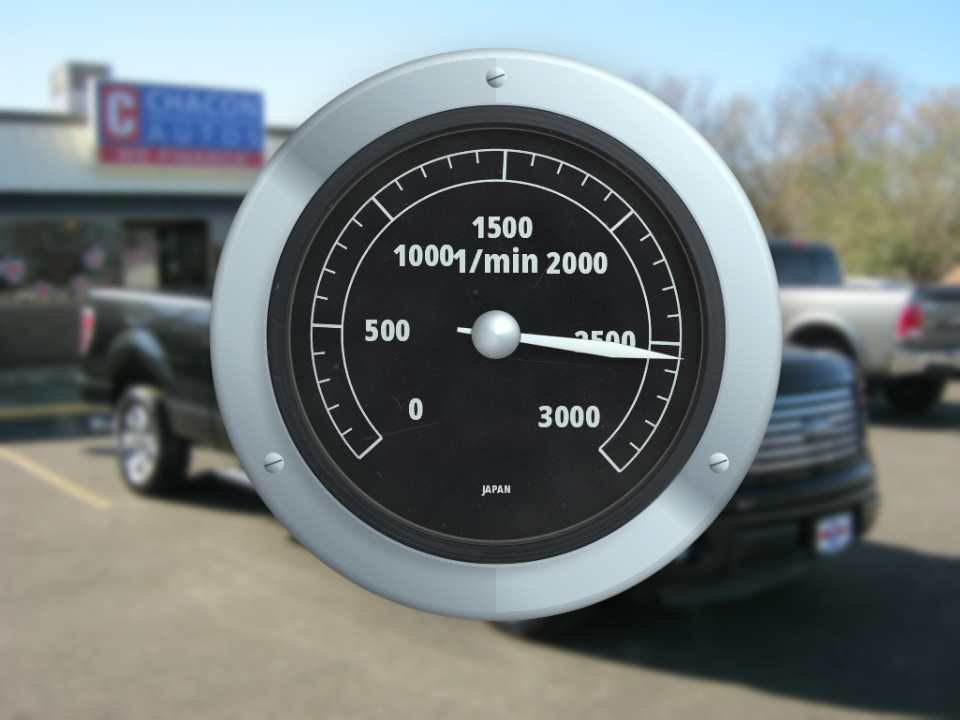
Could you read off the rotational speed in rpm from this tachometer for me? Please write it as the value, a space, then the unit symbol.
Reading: 2550 rpm
